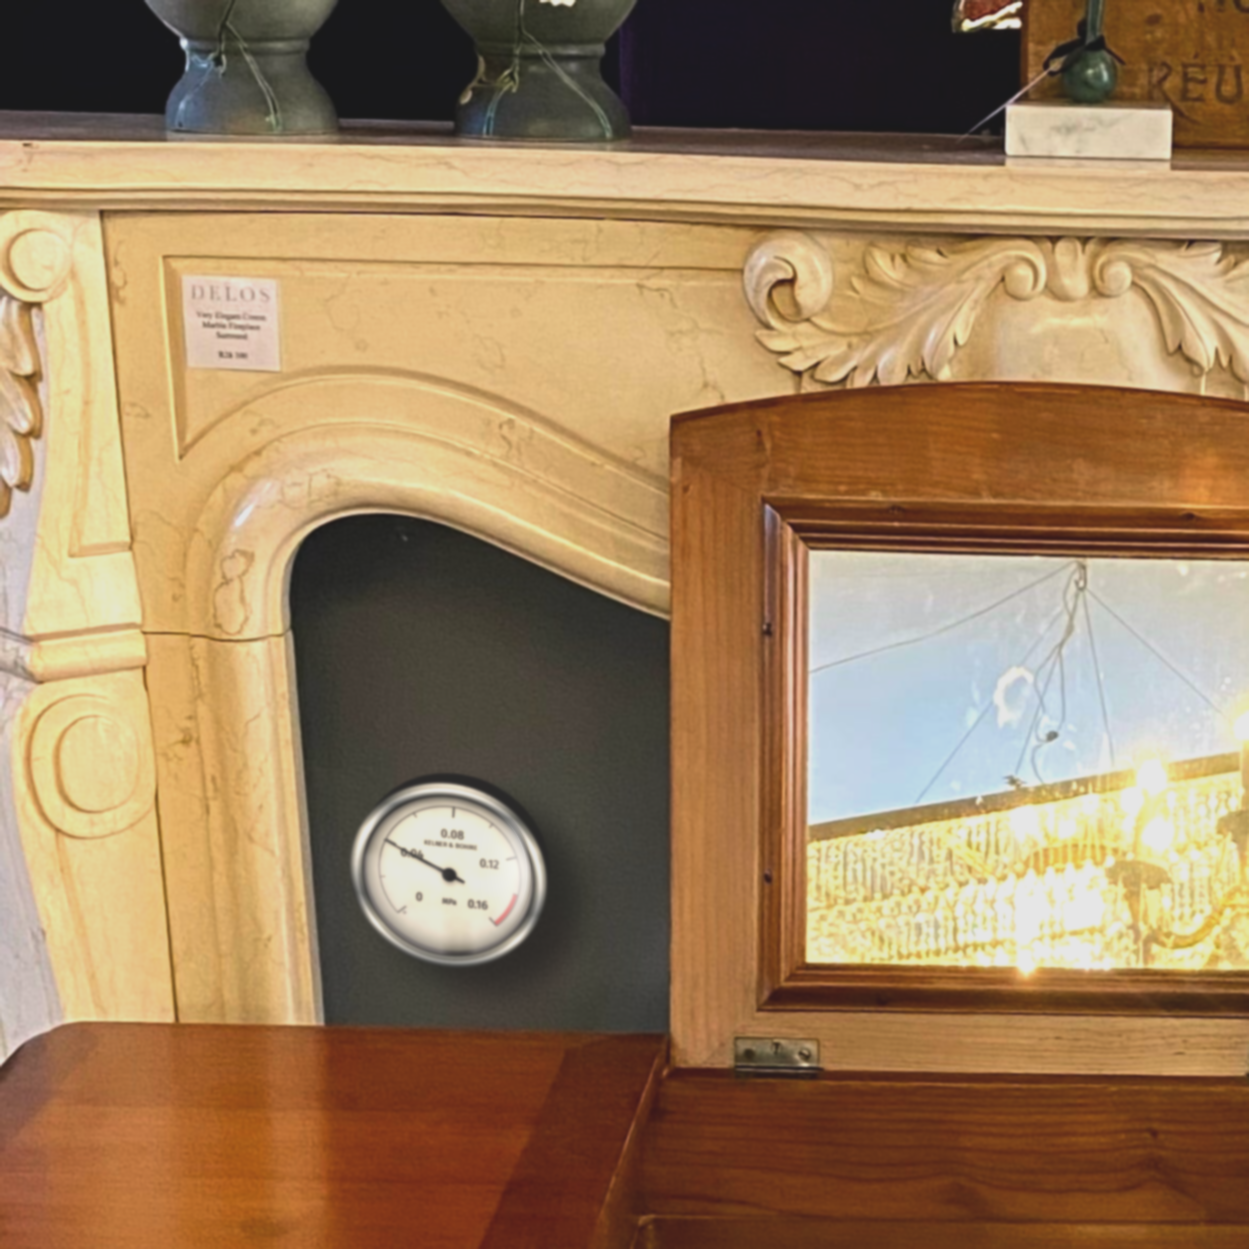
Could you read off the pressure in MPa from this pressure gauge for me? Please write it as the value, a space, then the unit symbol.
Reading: 0.04 MPa
